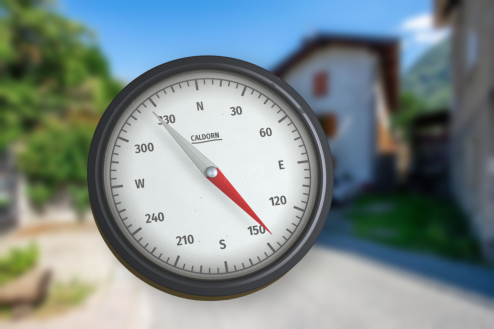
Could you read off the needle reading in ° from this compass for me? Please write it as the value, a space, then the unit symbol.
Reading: 145 °
